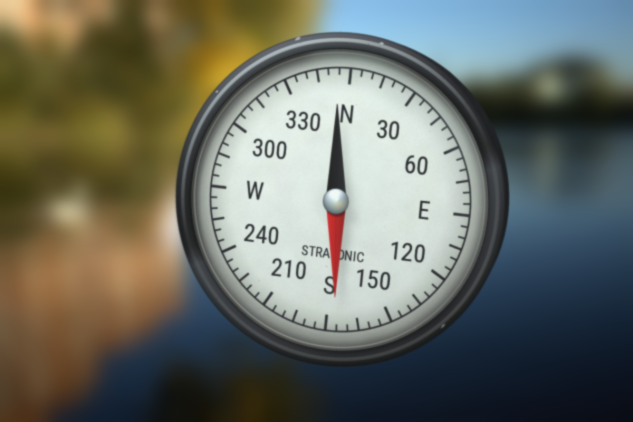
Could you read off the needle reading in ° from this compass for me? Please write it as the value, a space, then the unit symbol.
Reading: 175 °
